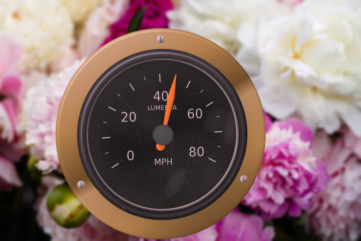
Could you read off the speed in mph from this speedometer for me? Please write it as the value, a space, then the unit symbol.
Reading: 45 mph
